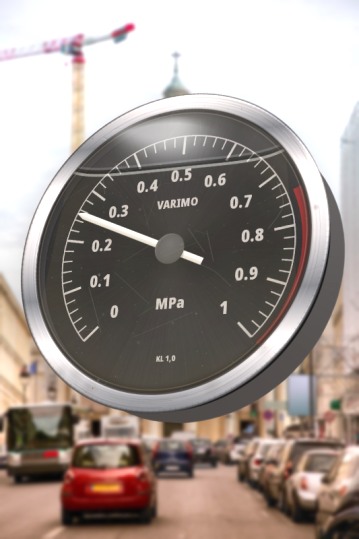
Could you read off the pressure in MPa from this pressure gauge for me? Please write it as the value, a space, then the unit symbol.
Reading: 0.25 MPa
